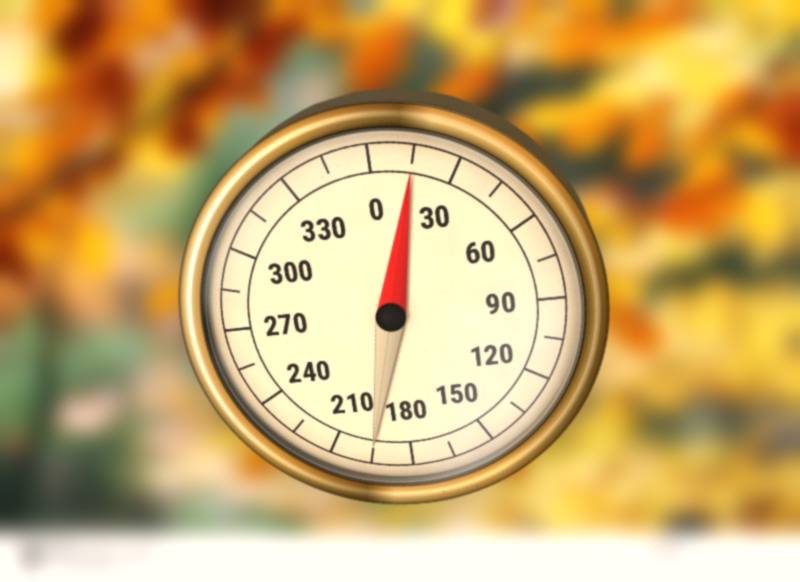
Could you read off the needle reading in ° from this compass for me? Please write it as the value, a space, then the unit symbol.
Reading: 15 °
